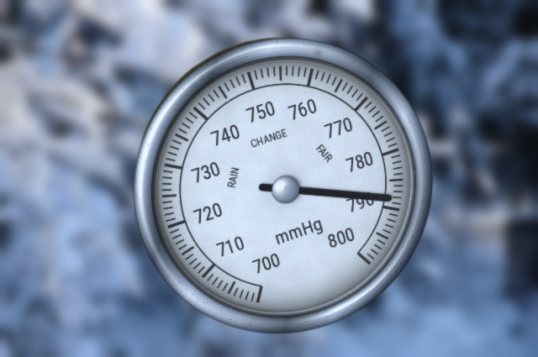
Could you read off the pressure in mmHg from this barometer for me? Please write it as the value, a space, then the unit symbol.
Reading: 788 mmHg
